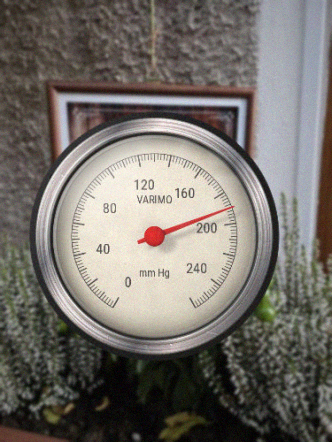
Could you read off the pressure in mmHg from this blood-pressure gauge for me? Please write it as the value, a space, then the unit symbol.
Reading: 190 mmHg
